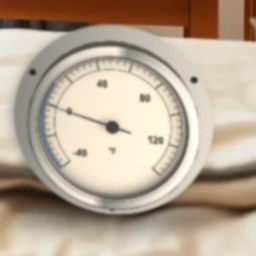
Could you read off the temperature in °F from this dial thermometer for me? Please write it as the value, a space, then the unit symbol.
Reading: 0 °F
